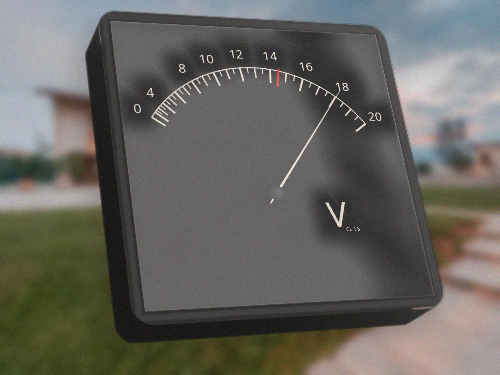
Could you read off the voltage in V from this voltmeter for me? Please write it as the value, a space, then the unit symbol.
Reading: 18 V
